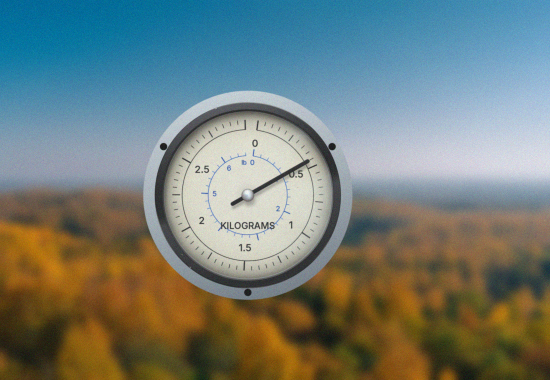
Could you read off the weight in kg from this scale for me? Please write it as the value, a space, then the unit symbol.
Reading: 0.45 kg
